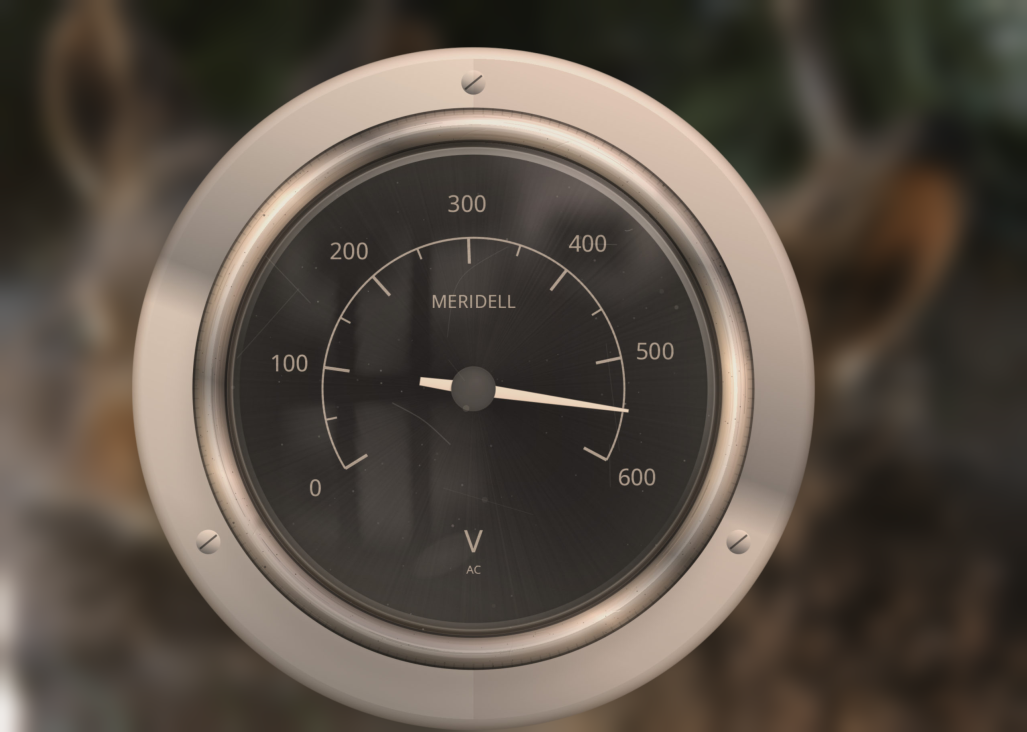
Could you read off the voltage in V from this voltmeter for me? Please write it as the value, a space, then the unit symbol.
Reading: 550 V
